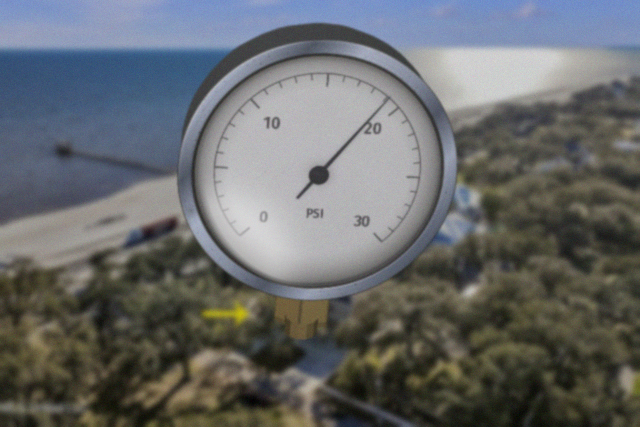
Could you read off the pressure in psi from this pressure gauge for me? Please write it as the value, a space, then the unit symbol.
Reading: 19 psi
